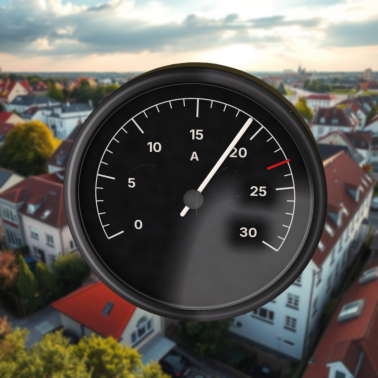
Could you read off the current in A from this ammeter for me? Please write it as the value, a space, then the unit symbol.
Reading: 19 A
